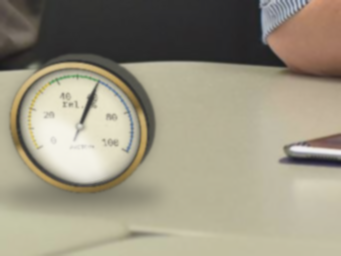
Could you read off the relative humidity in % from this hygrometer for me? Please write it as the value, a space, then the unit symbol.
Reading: 60 %
